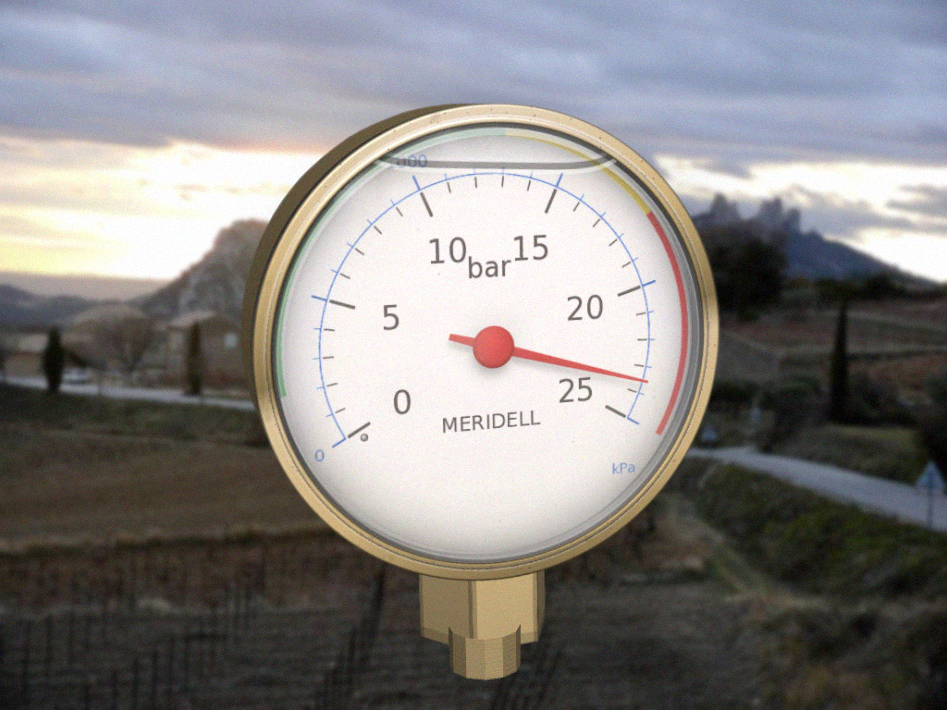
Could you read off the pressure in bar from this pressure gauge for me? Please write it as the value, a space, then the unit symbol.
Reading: 23.5 bar
